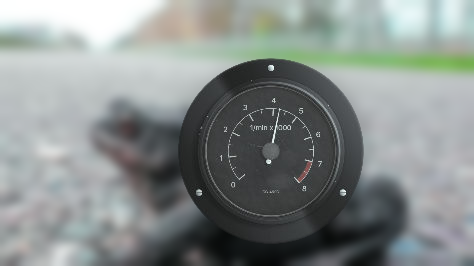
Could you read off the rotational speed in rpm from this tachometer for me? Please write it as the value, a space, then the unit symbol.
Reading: 4250 rpm
